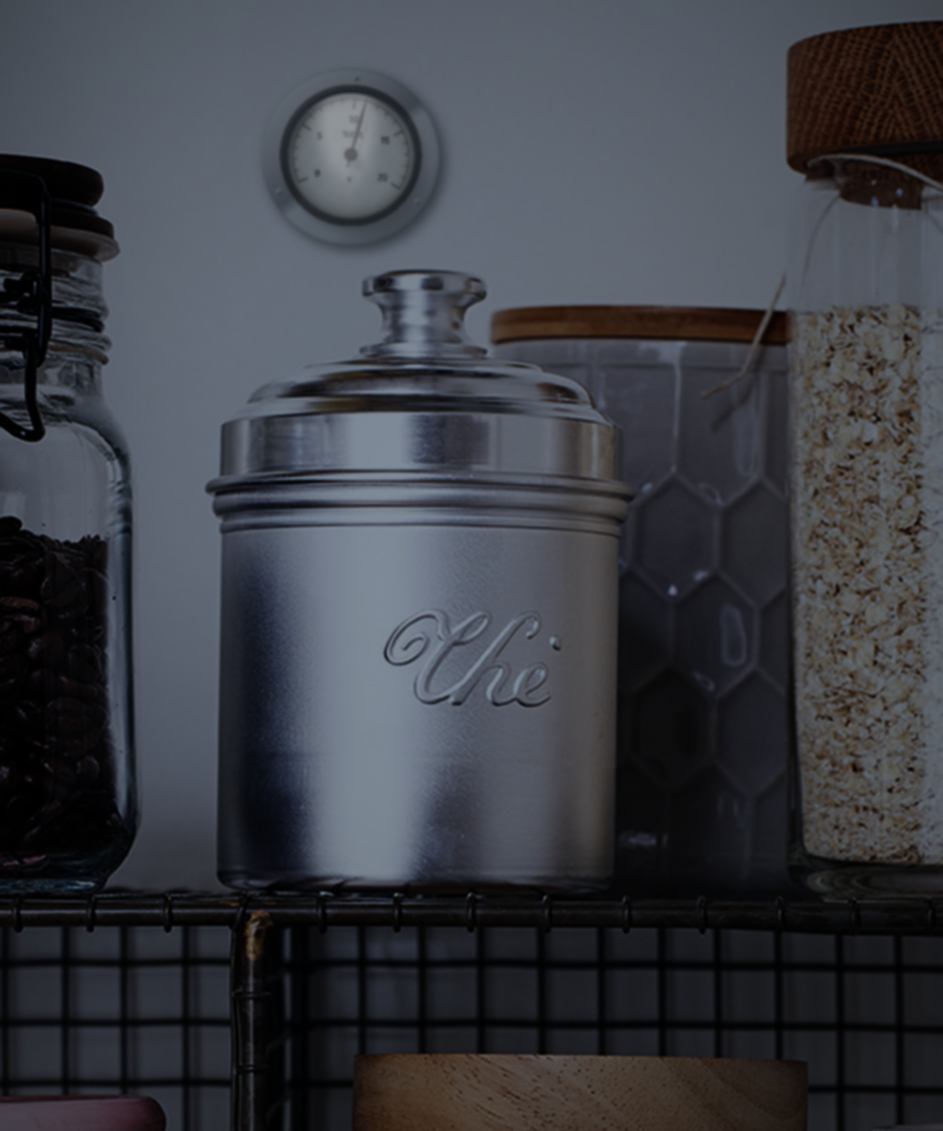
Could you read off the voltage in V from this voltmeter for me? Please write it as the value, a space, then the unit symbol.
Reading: 11 V
